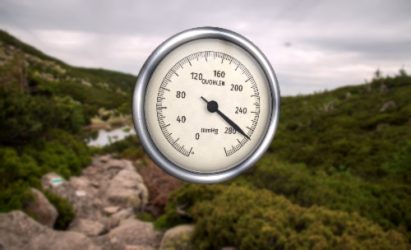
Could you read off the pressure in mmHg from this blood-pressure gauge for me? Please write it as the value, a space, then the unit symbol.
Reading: 270 mmHg
